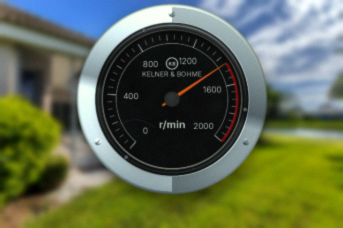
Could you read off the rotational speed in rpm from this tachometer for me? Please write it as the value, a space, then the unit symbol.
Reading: 1450 rpm
